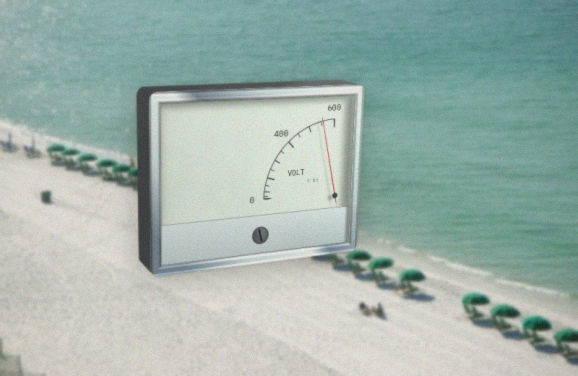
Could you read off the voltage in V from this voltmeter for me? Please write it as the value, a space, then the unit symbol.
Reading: 550 V
